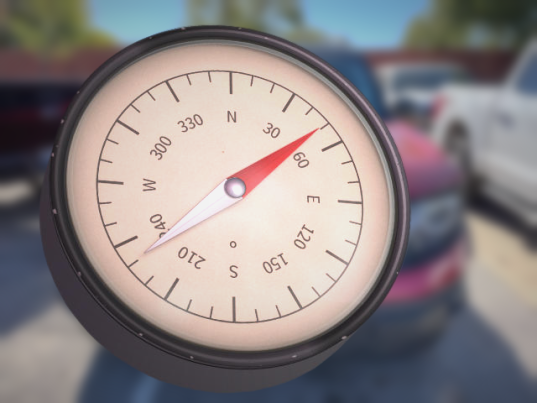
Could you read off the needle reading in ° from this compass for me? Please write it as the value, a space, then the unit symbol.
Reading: 50 °
